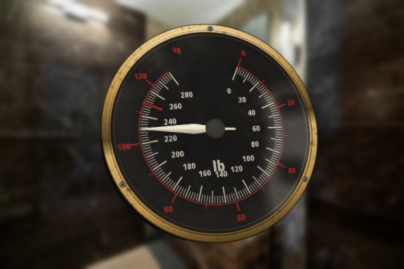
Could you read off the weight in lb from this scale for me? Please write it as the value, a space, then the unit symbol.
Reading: 230 lb
